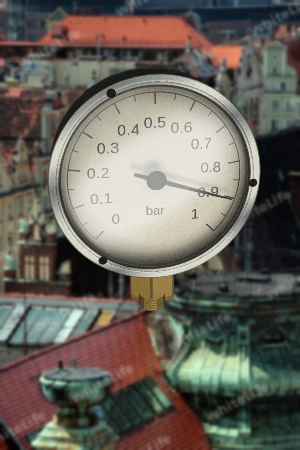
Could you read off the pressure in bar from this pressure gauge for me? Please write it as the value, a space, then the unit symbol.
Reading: 0.9 bar
